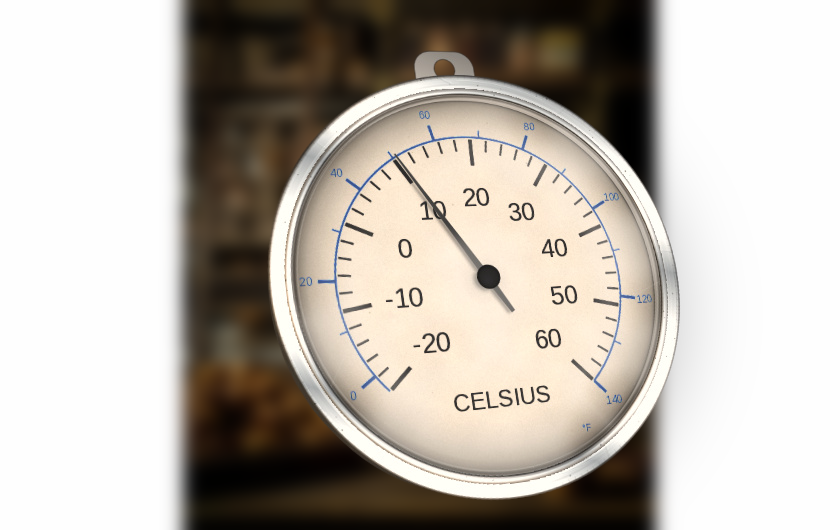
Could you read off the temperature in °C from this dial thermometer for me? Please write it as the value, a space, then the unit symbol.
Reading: 10 °C
